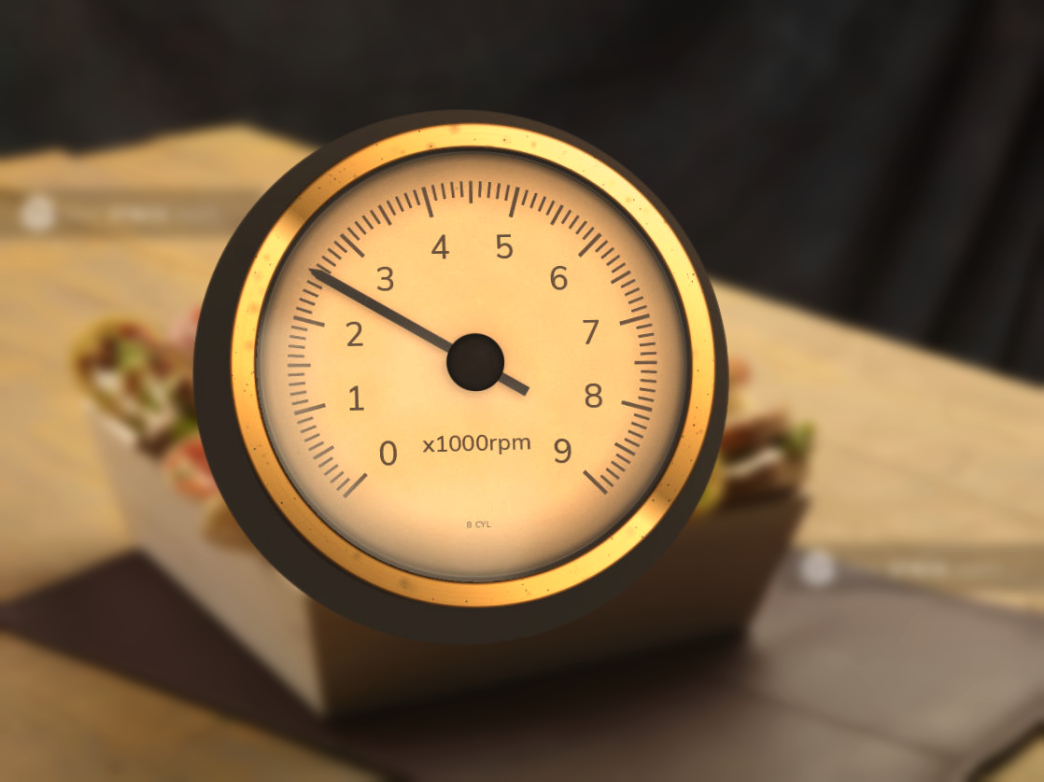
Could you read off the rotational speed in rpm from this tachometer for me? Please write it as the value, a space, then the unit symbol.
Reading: 2500 rpm
